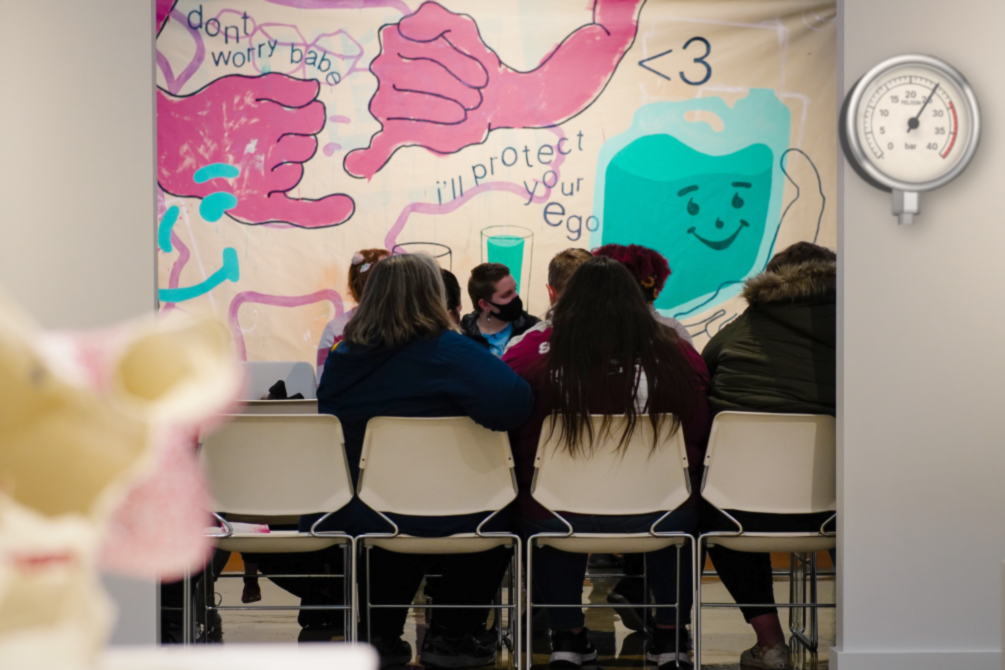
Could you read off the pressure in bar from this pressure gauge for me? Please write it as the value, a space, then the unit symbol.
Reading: 25 bar
